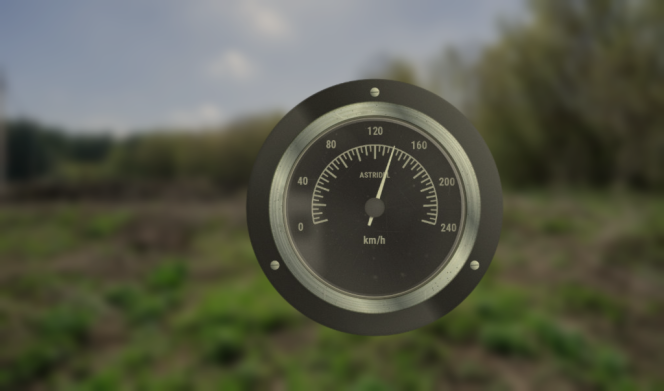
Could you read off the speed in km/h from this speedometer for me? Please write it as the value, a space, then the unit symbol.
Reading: 140 km/h
